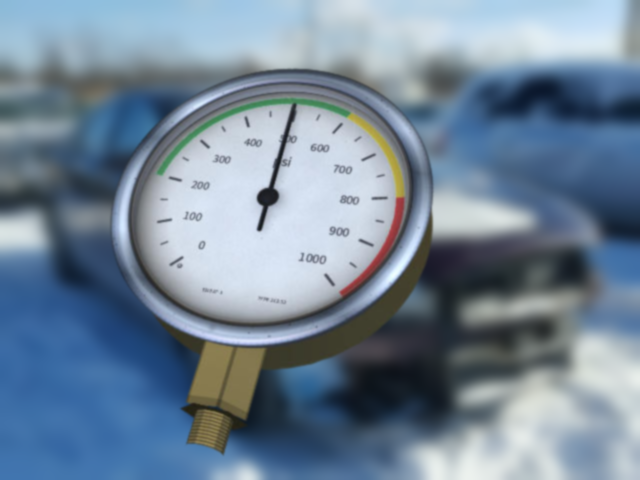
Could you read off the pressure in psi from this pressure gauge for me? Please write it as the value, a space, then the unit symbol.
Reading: 500 psi
